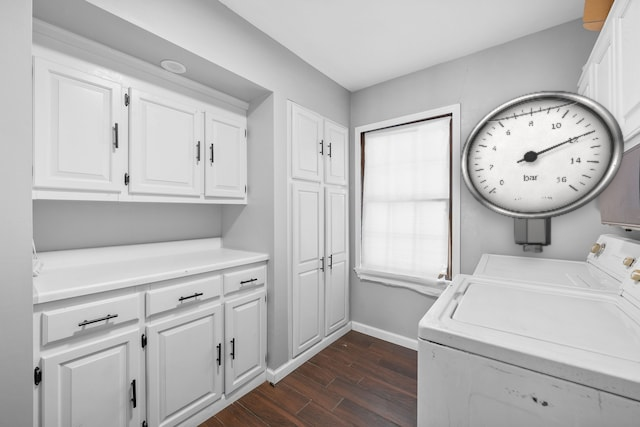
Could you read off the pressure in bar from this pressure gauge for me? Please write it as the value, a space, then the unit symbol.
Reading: 12 bar
